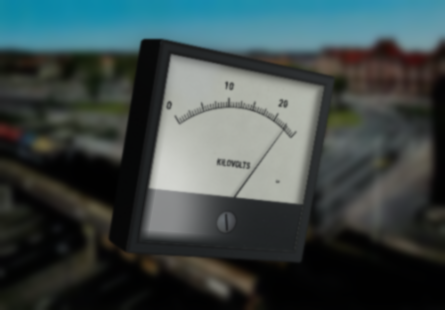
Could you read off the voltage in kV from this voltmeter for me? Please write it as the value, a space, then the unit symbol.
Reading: 22.5 kV
